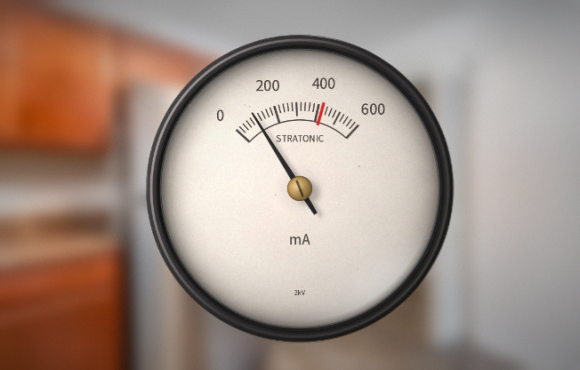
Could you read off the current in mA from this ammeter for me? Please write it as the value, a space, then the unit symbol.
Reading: 100 mA
